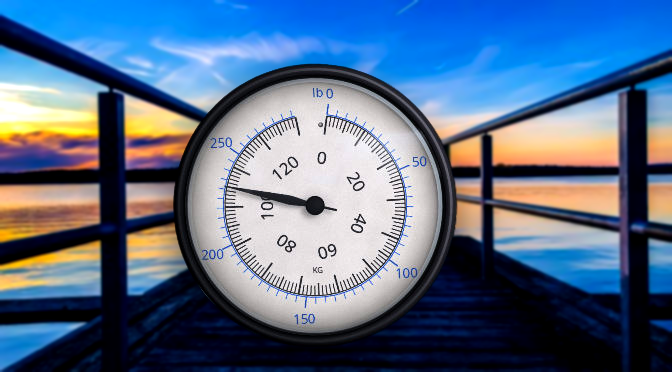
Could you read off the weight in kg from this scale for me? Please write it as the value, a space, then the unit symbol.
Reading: 105 kg
